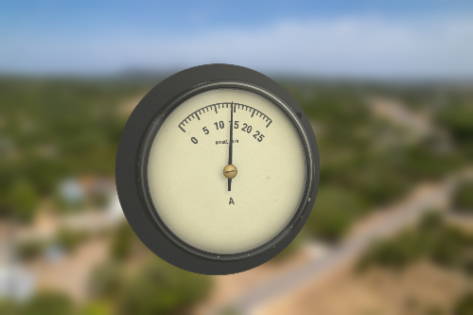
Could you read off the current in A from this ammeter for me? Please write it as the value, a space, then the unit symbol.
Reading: 14 A
